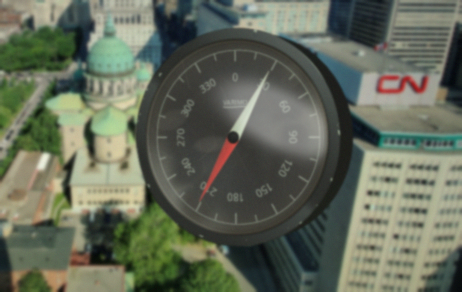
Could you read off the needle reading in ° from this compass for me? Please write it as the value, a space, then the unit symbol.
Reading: 210 °
